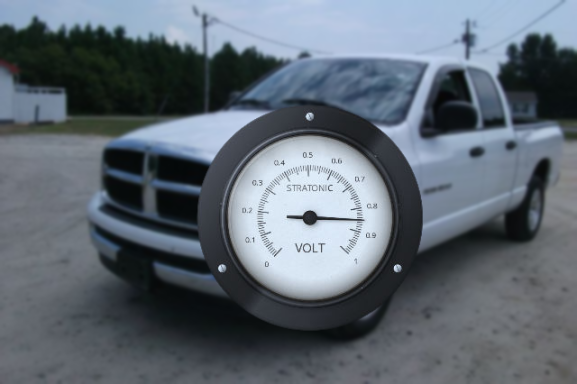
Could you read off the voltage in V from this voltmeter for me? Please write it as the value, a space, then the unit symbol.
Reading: 0.85 V
